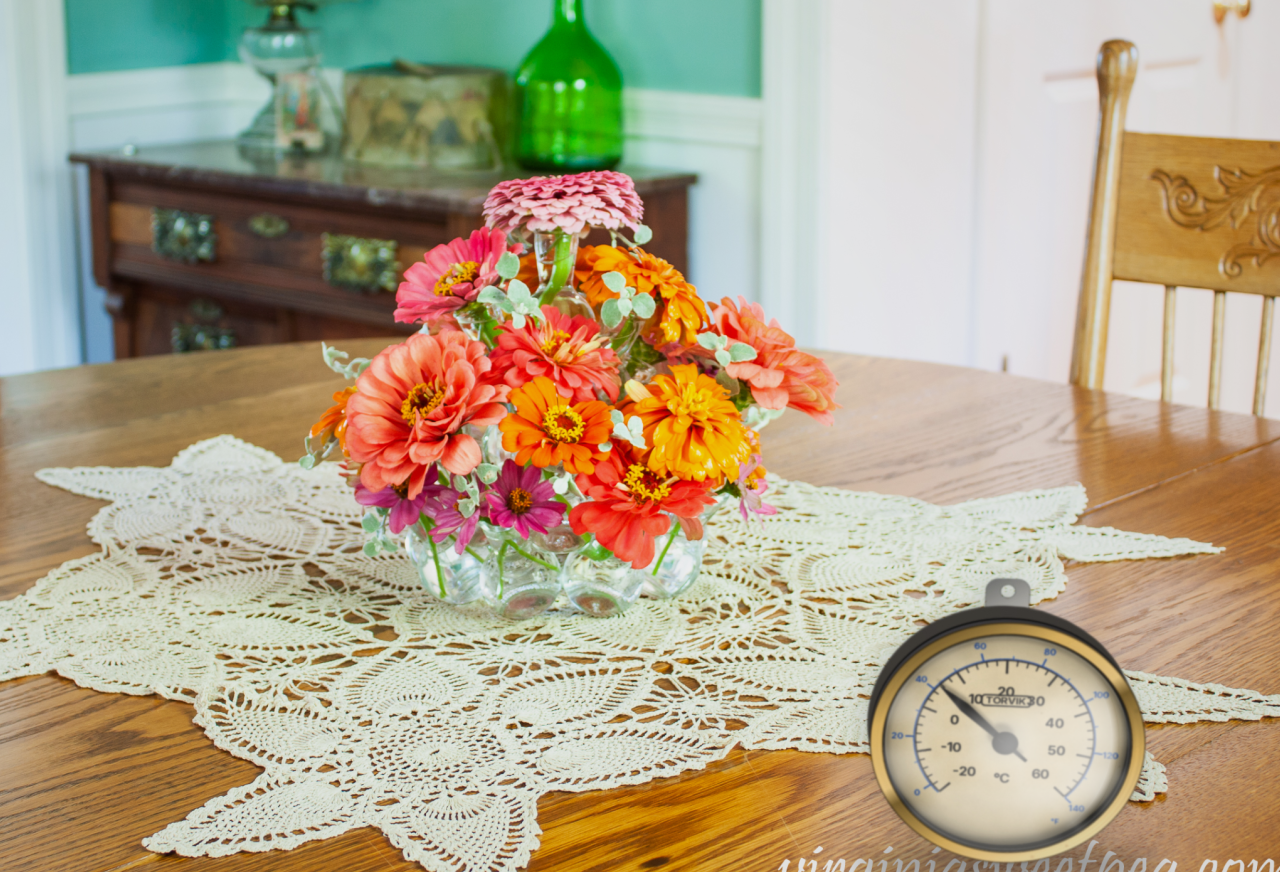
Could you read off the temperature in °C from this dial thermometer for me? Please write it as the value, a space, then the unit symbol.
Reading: 6 °C
